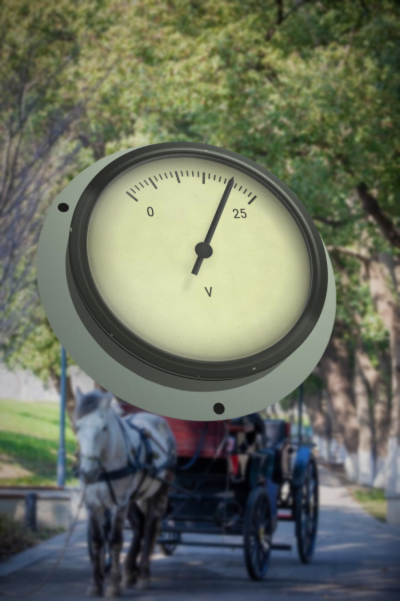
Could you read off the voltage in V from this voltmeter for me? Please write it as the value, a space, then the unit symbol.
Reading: 20 V
